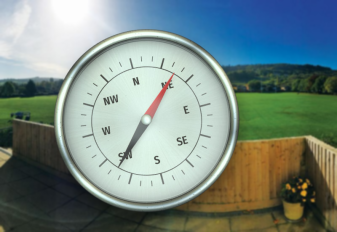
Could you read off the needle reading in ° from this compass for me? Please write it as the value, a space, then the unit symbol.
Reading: 45 °
